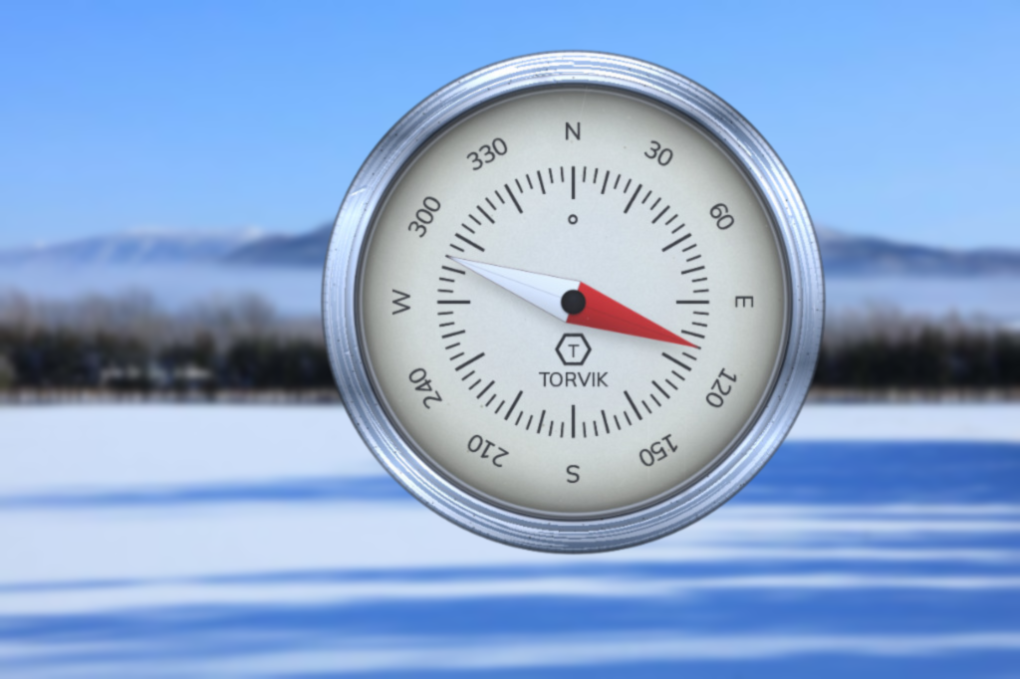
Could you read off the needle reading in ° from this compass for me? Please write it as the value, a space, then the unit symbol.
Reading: 110 °
